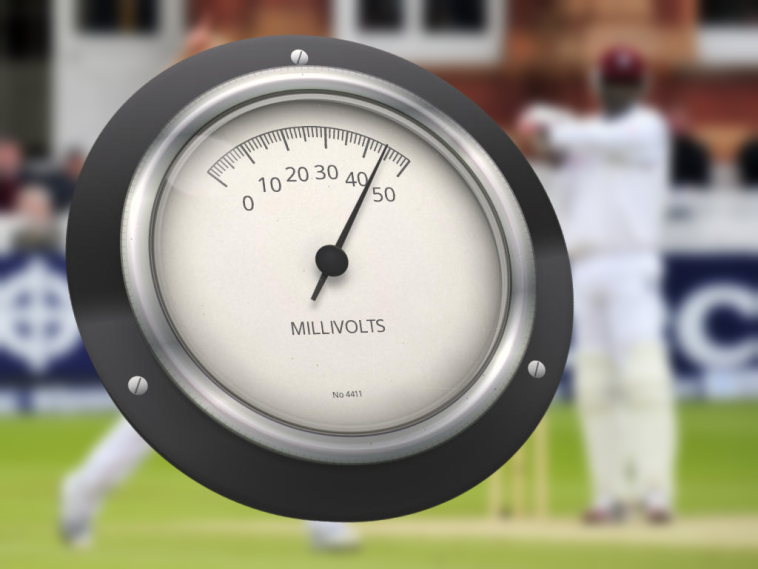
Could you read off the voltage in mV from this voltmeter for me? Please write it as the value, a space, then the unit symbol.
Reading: 44 mV
